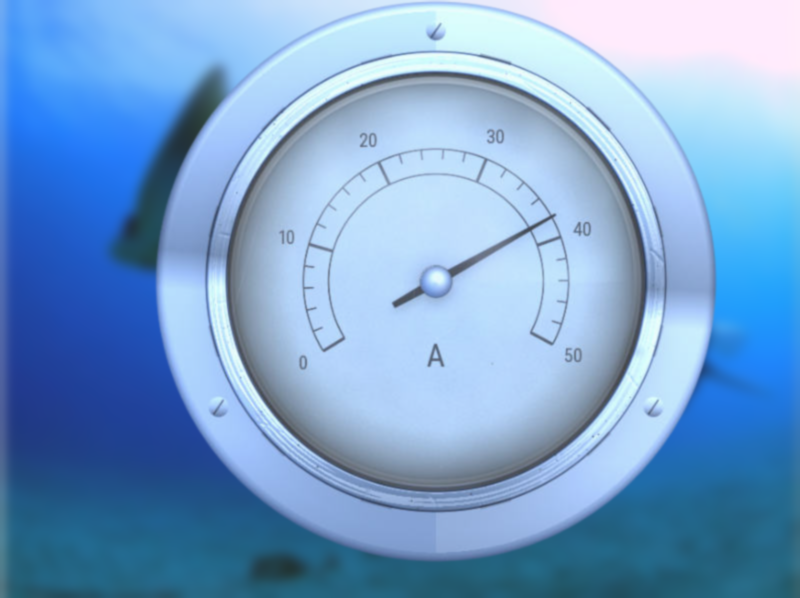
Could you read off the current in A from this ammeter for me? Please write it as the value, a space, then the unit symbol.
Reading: 38 A
